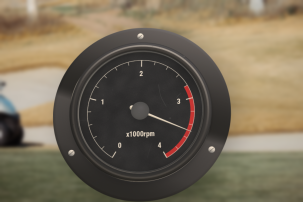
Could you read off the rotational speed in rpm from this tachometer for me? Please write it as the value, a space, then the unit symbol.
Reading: 3500 rpm
